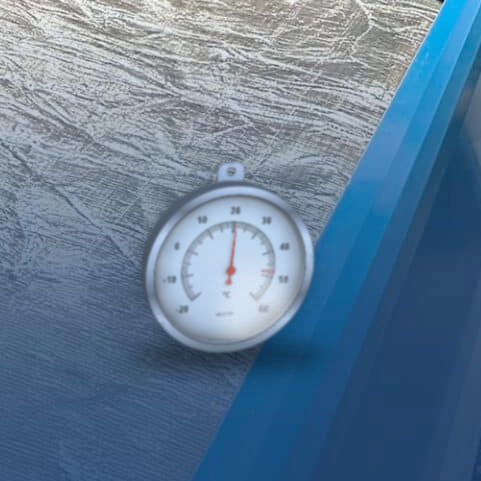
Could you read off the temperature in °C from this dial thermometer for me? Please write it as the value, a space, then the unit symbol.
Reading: 20 °C
